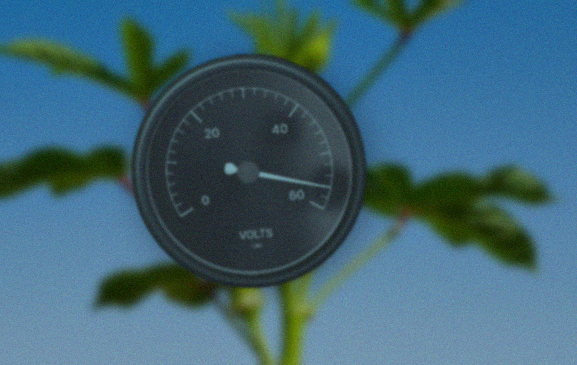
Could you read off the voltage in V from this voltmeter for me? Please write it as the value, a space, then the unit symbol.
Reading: 56 V
